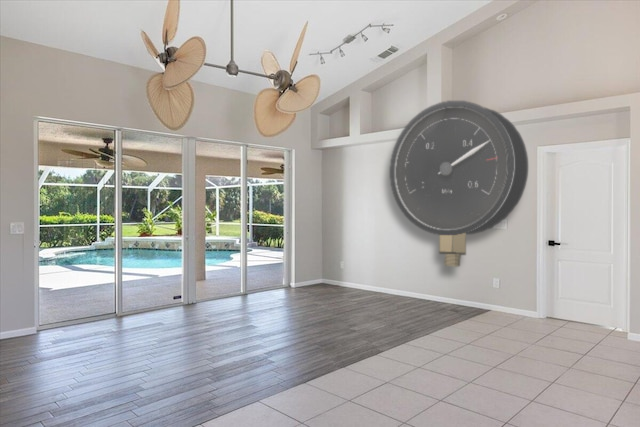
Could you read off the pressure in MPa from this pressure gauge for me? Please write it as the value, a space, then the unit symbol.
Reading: 0.45 MPa
